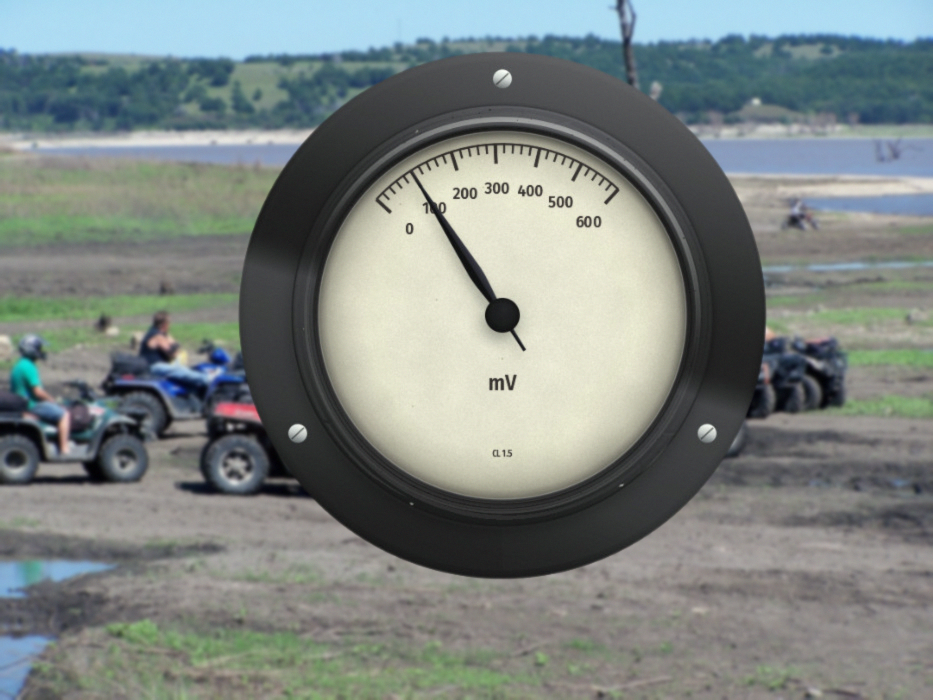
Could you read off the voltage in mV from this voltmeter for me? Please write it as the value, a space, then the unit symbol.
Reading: 100 mV
